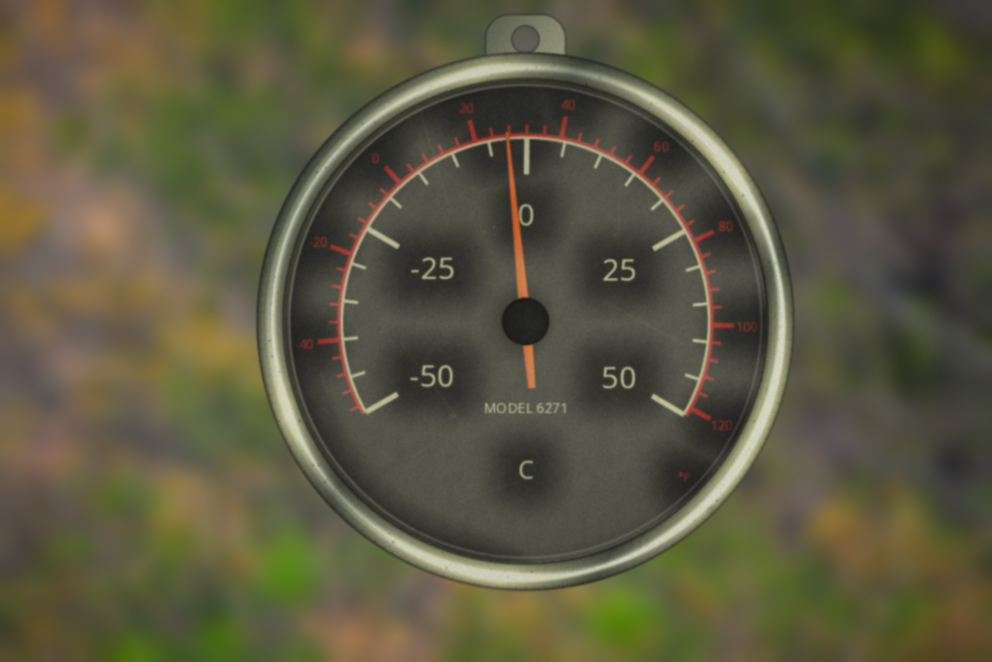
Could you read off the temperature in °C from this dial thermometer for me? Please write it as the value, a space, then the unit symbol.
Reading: -2.5 °C
